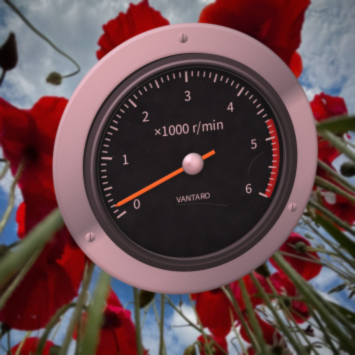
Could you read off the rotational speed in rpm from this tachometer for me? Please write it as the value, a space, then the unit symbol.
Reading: 200 rpm
